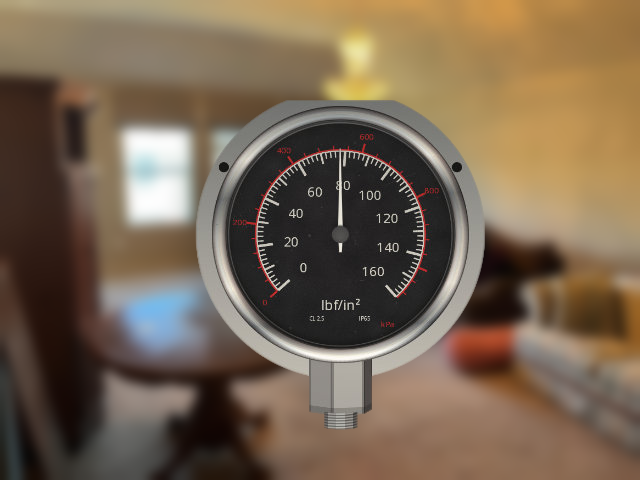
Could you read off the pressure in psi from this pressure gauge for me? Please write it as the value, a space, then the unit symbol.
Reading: 78 psi
